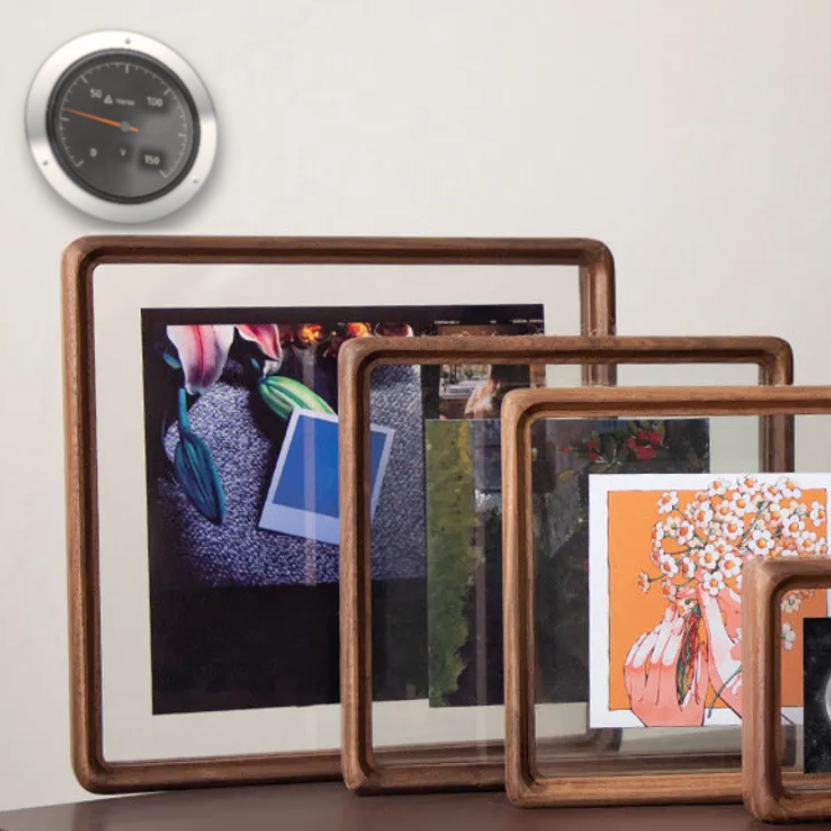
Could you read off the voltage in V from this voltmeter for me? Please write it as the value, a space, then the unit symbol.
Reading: 30 V
